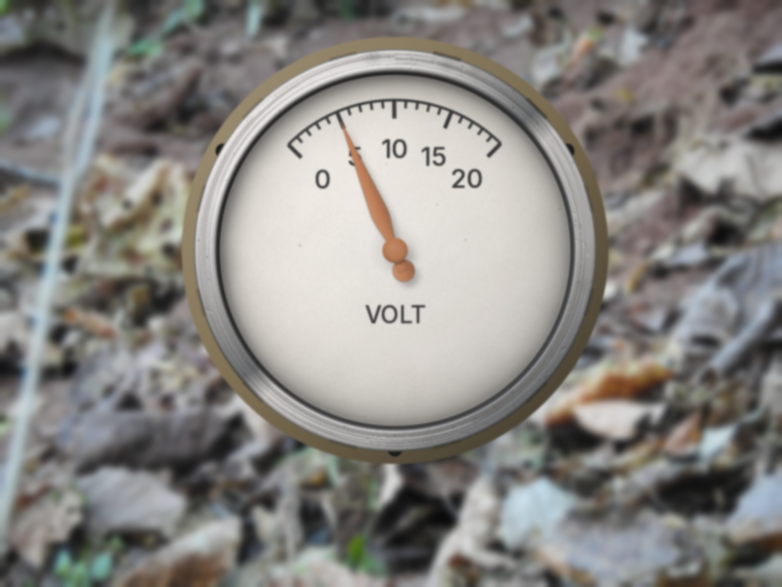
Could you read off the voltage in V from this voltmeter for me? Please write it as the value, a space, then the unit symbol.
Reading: 5 V
